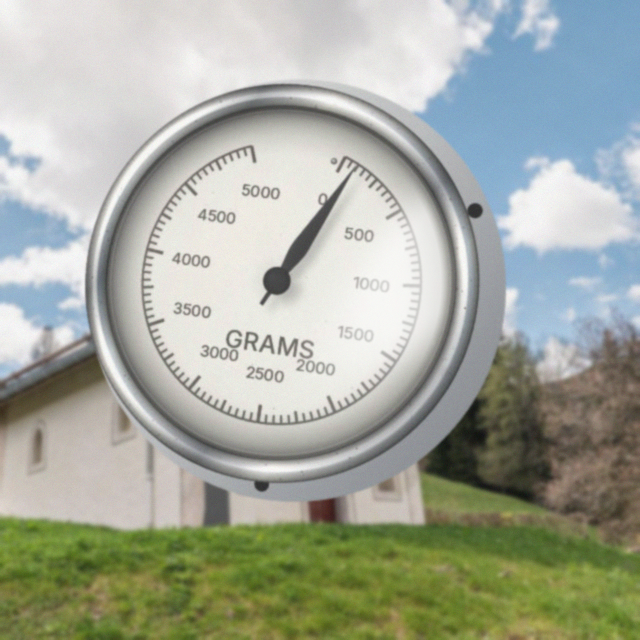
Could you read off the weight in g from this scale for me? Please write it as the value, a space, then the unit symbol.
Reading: 100 g
